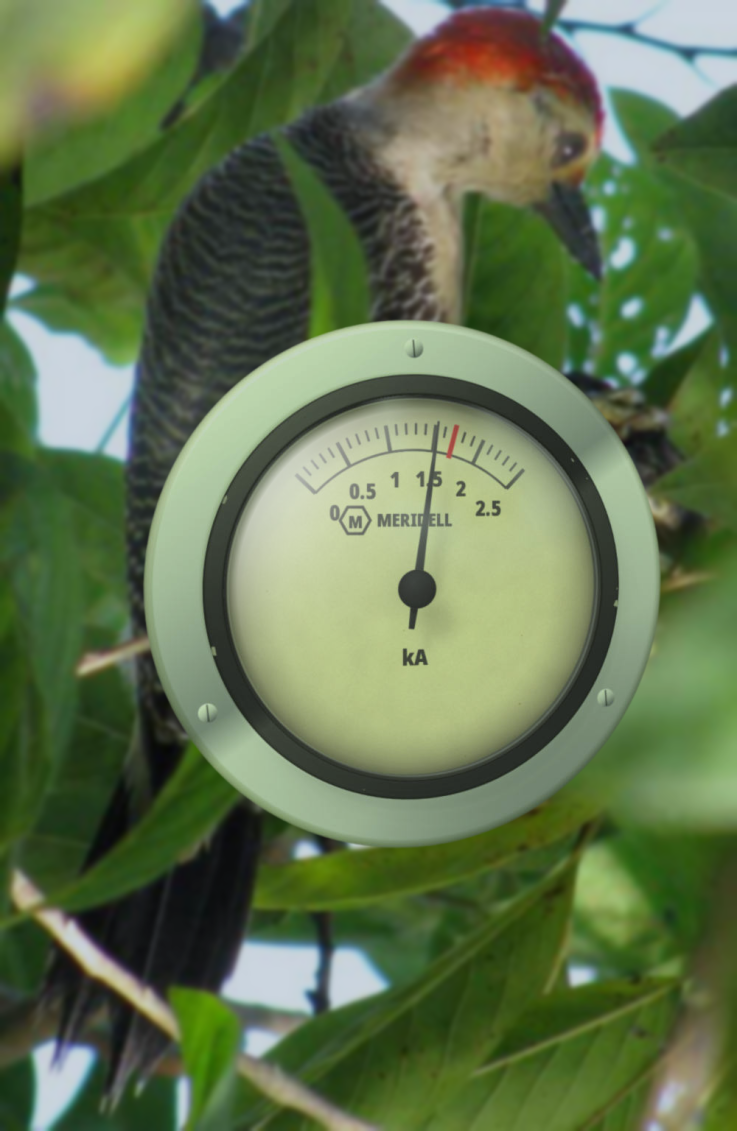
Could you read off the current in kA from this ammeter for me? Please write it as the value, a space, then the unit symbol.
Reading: 1.5 kA
